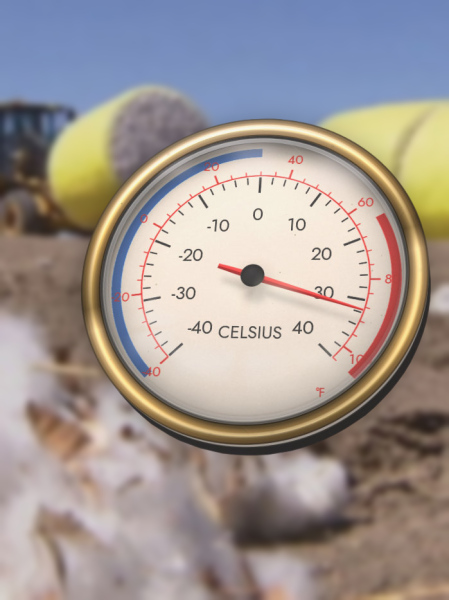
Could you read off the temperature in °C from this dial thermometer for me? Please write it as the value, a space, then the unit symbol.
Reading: 32 °C
